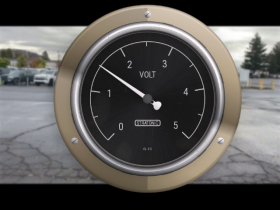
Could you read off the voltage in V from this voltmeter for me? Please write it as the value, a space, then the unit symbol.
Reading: 1.5 V
